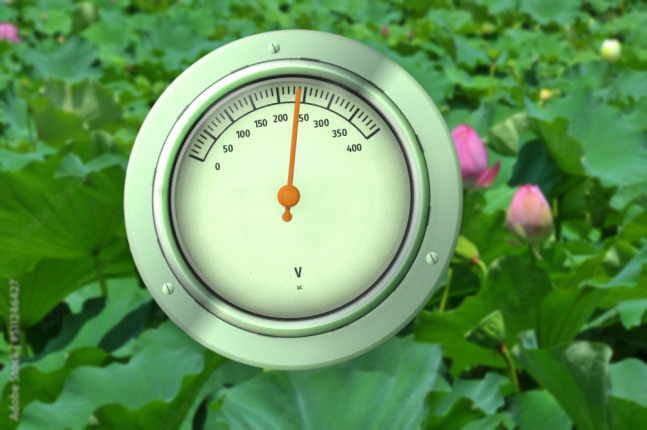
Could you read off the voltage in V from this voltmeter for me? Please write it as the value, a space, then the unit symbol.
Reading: 240 V
